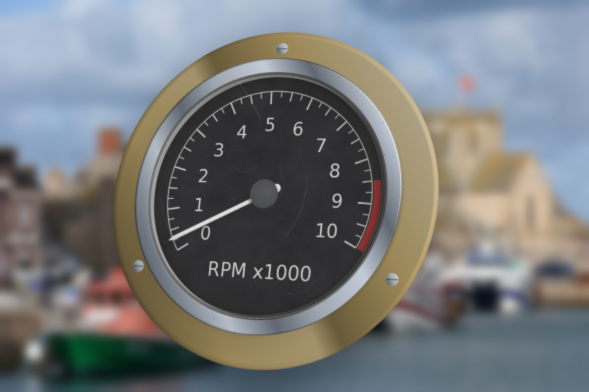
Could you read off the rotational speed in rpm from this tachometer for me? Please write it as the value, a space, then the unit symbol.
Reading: 250 rpm
